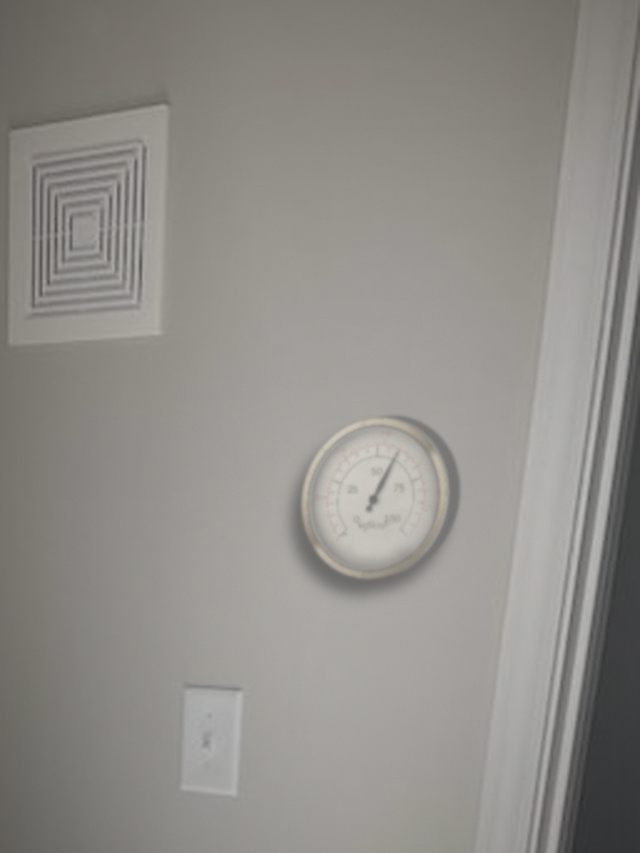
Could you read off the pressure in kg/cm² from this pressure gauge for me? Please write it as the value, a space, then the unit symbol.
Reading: 60 kg/cm²
